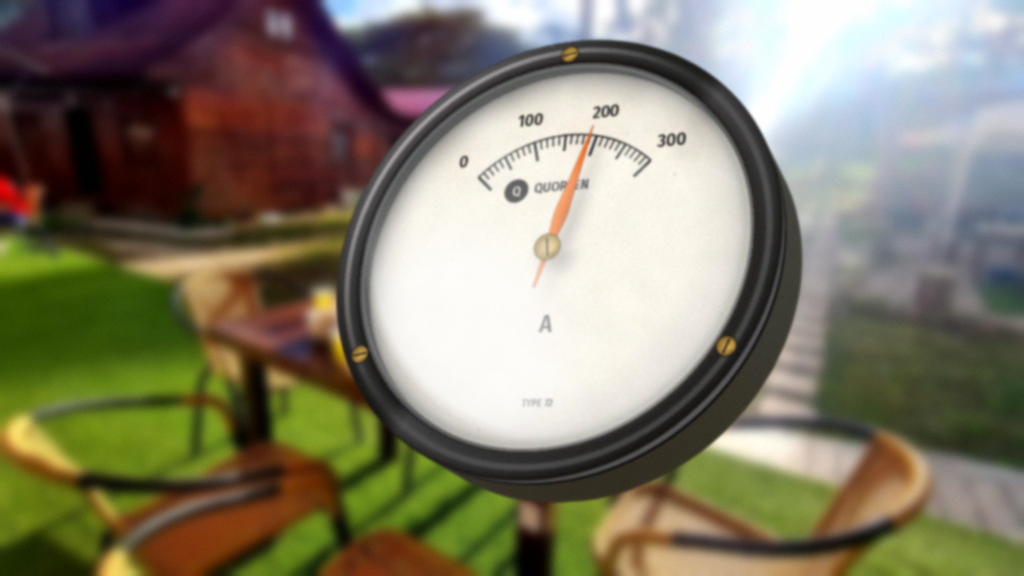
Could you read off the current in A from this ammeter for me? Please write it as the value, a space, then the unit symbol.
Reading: 200 A
